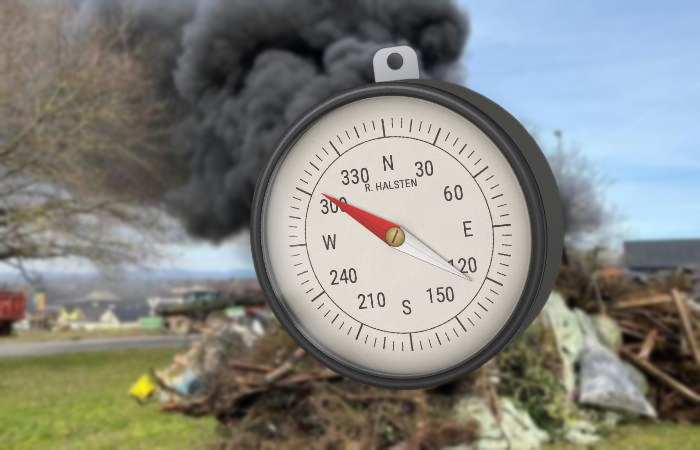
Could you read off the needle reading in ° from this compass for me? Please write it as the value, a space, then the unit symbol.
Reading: 305 °
